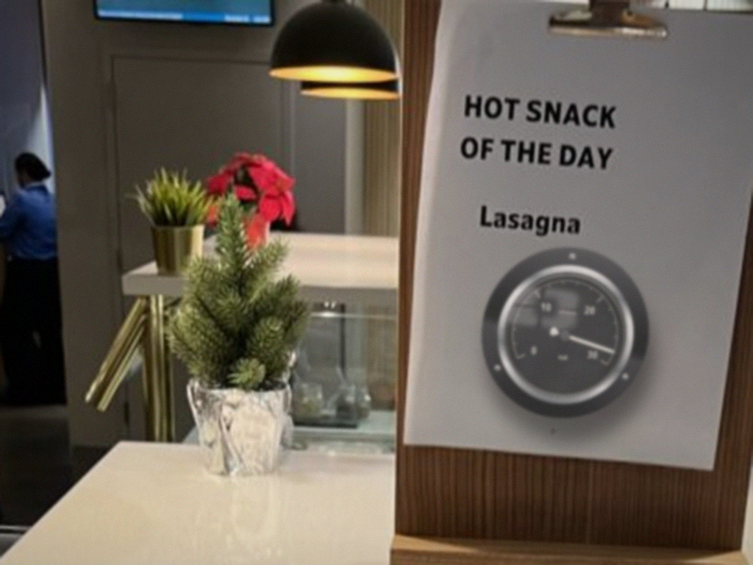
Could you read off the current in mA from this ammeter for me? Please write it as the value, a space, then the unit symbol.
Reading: 28 mA
